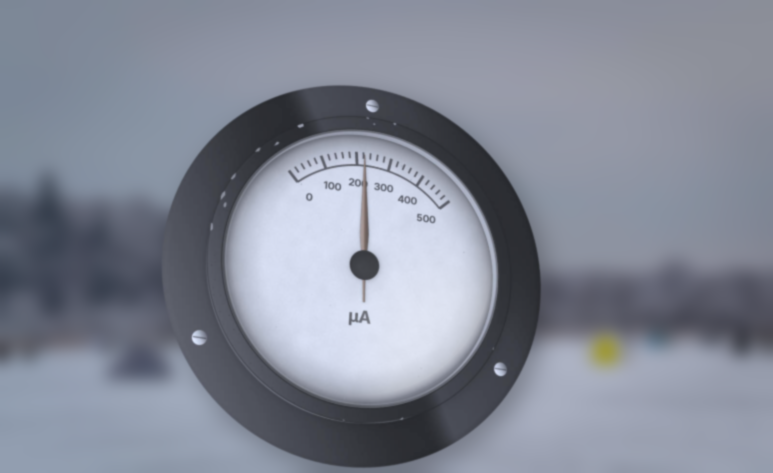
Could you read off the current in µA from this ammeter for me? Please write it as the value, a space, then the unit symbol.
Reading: 220 µA
